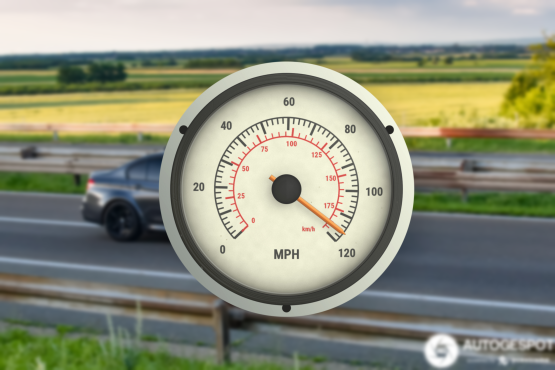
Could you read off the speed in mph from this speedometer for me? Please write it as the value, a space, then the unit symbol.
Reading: 116 mph
